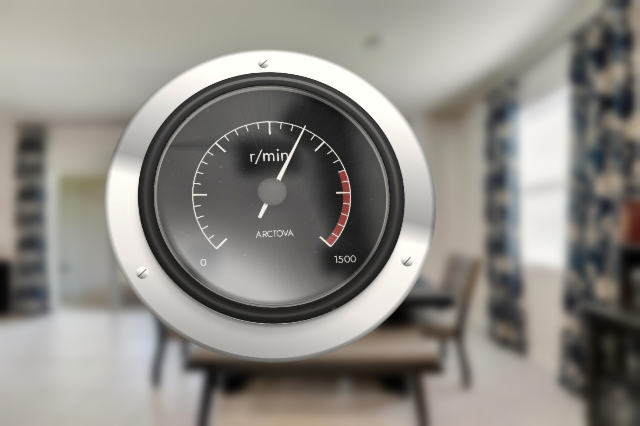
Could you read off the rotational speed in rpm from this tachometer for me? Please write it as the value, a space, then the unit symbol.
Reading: 900 rpm
